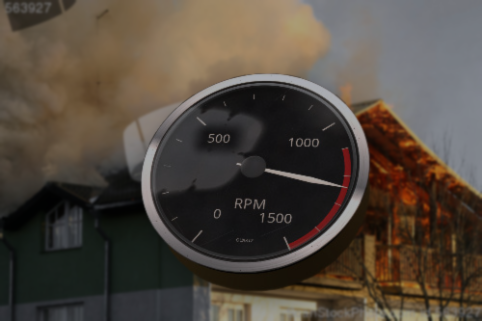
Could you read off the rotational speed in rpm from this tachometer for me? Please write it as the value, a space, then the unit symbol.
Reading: 1250 rpm
